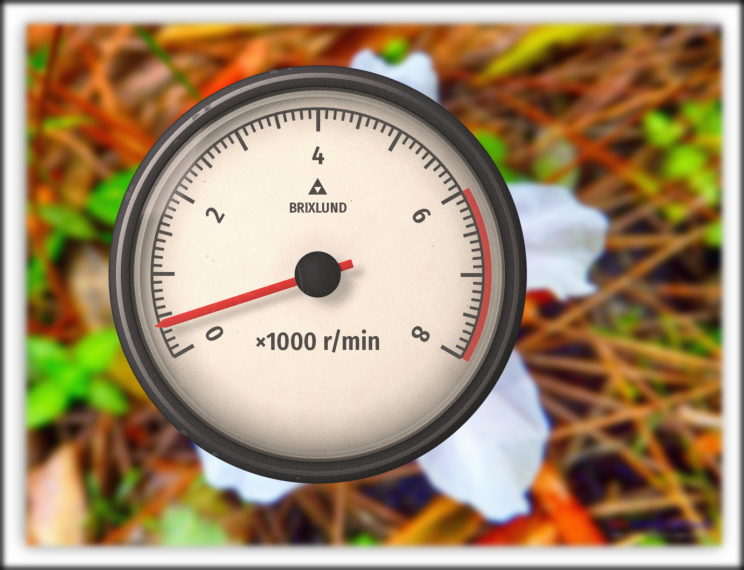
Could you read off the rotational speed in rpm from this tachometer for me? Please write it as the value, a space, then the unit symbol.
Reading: 400 rpm
